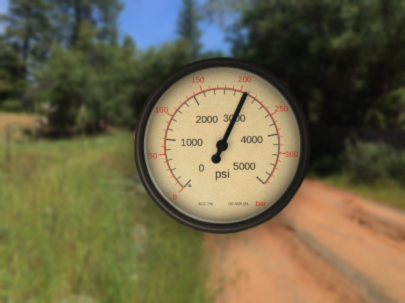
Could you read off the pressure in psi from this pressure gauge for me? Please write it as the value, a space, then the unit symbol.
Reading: 3000 psi
